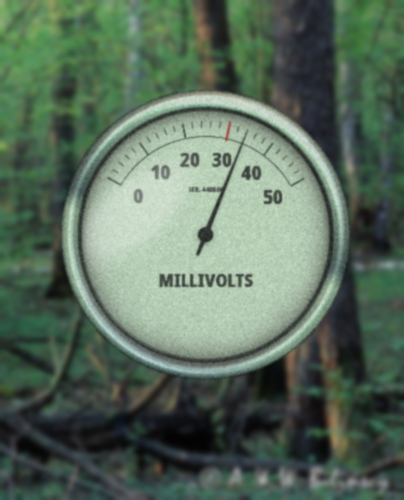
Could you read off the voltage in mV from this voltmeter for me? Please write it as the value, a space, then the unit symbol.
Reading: 34 mV
